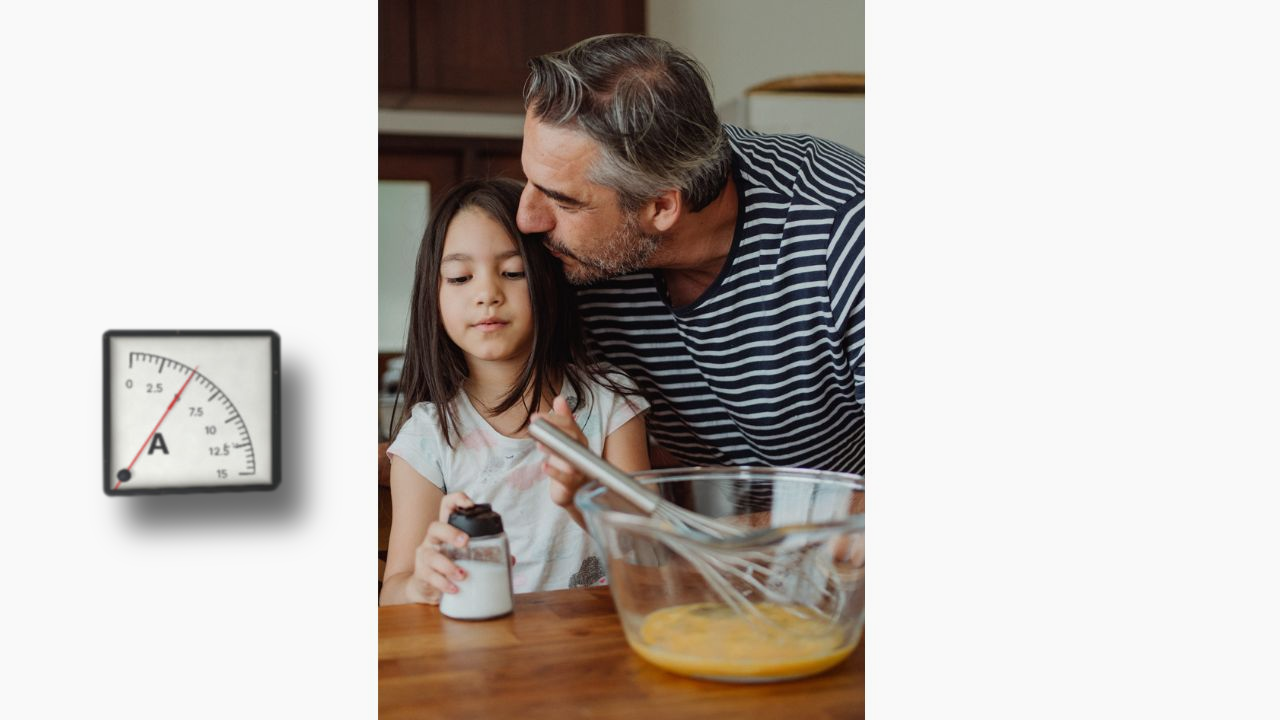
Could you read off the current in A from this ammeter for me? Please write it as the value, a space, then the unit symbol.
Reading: 5 A
